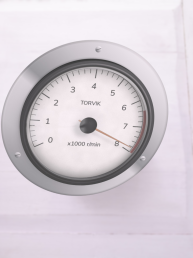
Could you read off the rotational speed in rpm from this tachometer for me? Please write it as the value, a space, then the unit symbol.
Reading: 7800 rpm
